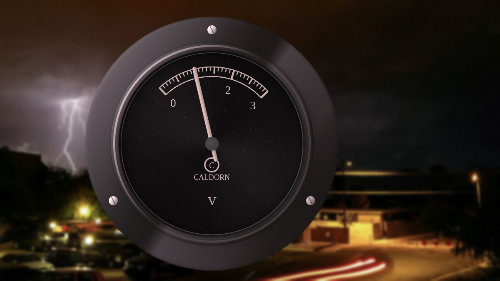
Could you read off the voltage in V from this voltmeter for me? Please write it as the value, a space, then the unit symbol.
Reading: 1 V
